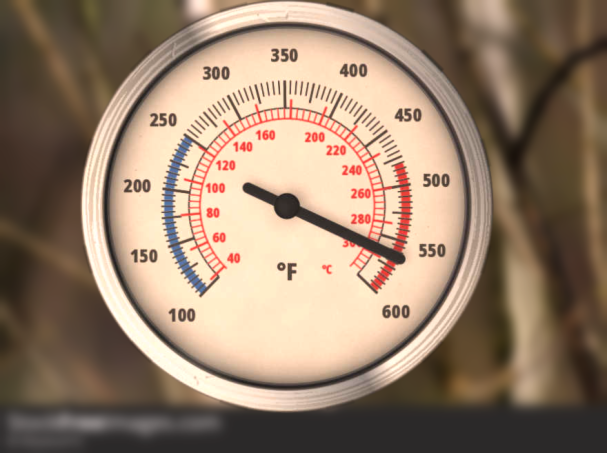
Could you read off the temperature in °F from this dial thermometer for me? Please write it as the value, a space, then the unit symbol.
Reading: 565 °F
